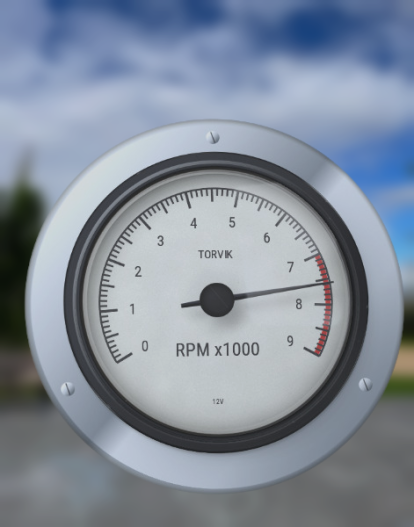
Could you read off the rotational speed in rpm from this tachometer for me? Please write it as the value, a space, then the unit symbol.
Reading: 7600 rpm
